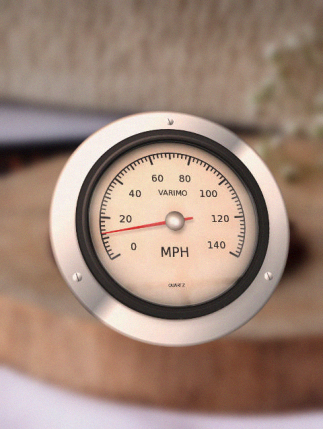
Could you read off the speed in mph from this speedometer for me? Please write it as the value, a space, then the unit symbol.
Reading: 12 mph
